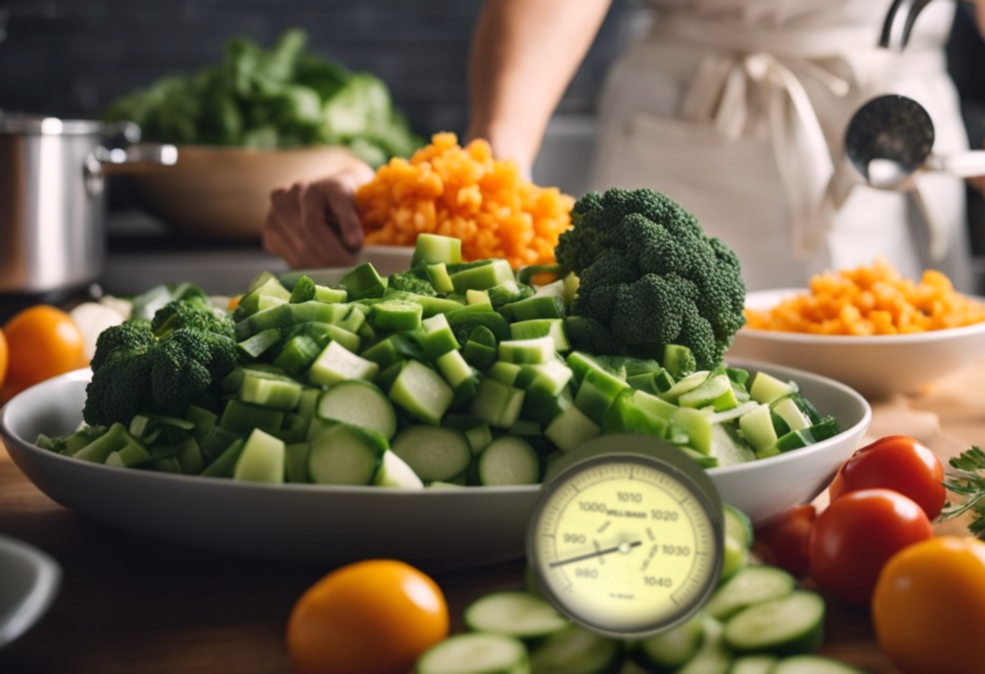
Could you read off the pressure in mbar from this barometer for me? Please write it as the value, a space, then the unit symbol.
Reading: 985 mbar
